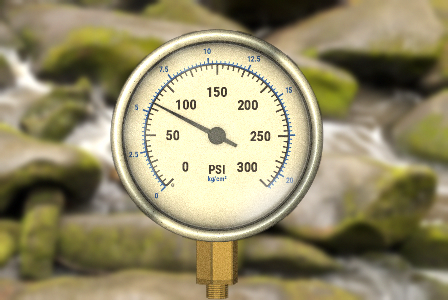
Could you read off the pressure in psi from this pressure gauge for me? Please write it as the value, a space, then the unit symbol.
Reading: 80 psi
